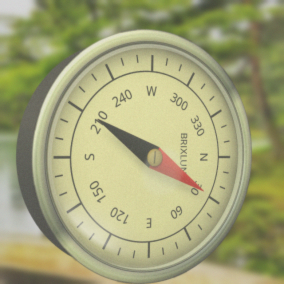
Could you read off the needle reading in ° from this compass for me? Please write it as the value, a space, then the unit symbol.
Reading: 30 °
